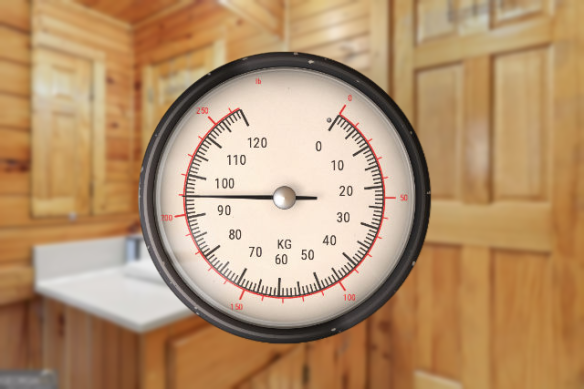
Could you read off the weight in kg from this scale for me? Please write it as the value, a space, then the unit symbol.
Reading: 95 kg
